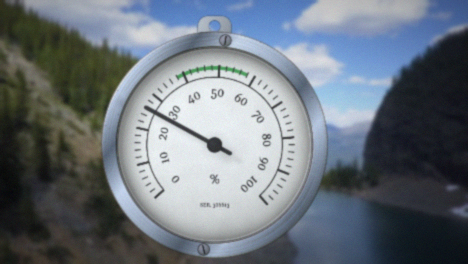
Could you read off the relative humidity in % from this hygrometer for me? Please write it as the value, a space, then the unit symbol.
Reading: 26 %
